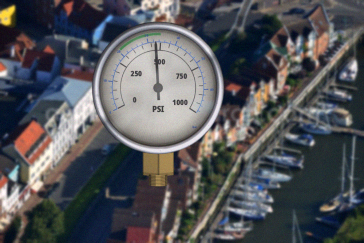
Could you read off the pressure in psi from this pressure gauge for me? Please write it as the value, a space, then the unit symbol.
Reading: 475 psi
